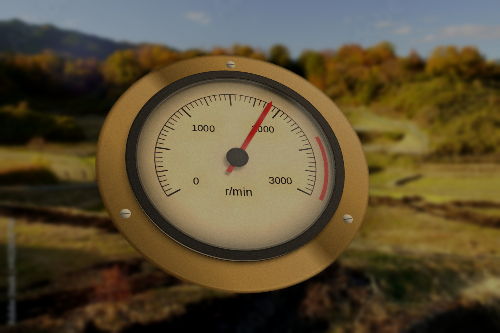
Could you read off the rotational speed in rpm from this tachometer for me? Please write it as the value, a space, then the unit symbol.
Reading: 1900 rpm
